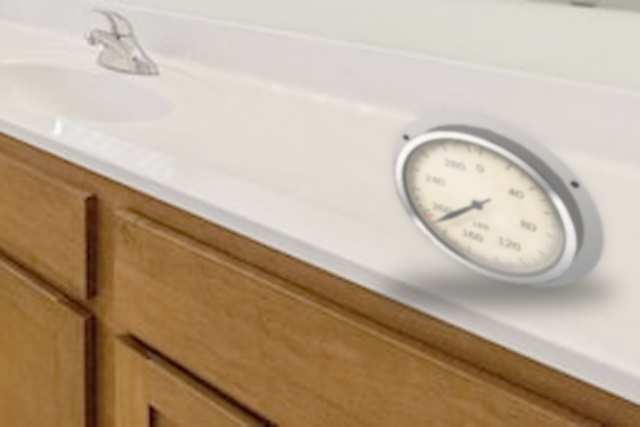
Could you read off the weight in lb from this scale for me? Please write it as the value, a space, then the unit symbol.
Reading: 190 lb
